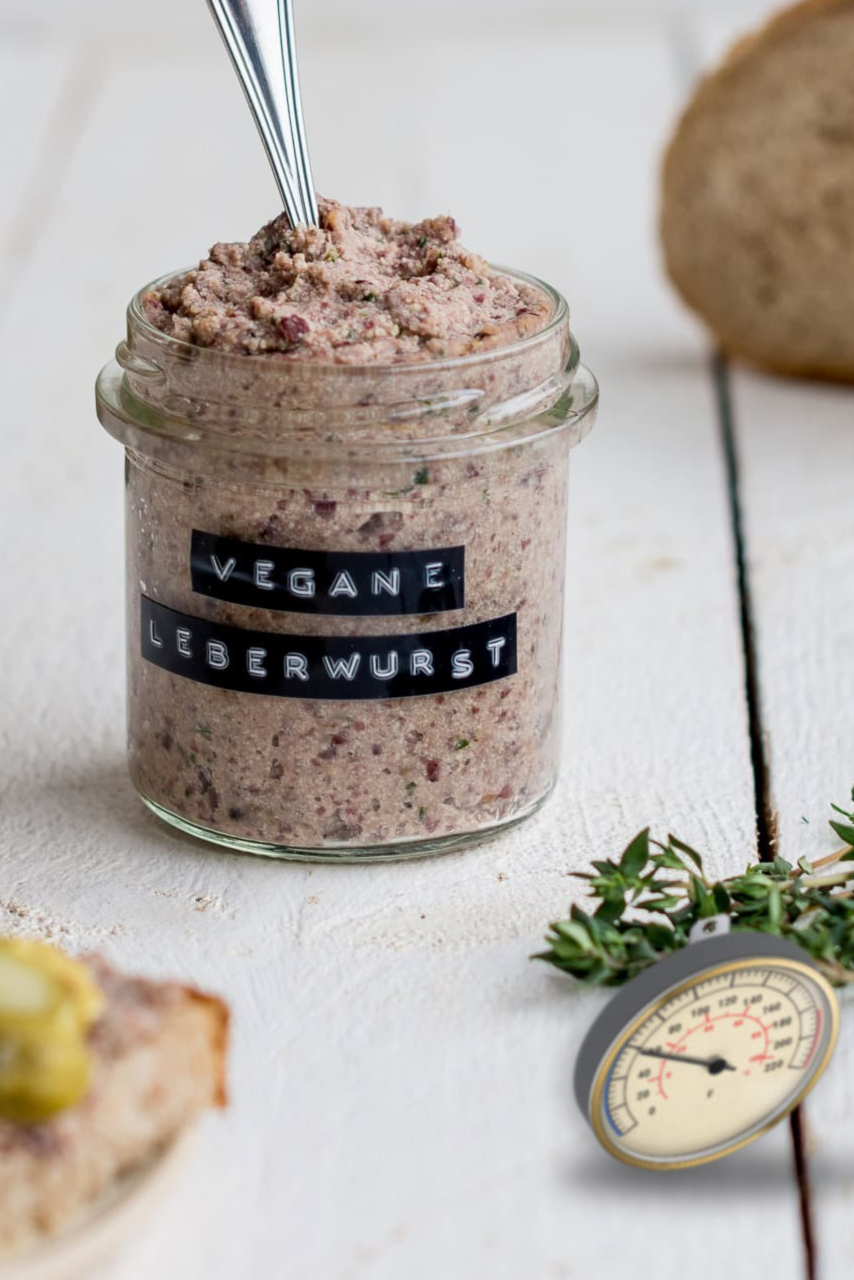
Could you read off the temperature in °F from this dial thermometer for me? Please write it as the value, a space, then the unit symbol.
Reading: 60 °F
